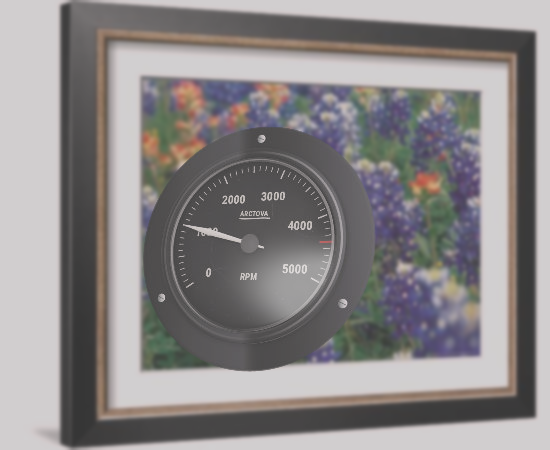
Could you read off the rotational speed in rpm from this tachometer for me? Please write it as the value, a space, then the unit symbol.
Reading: 1000 rpm
